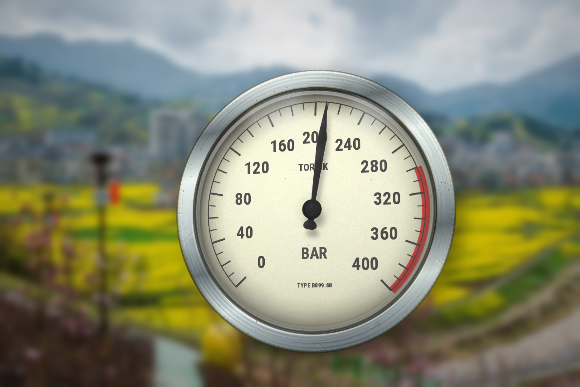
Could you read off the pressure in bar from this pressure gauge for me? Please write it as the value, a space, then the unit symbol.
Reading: 210 bar
